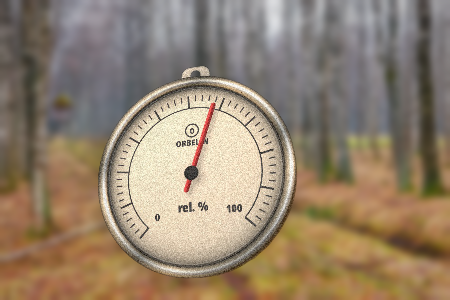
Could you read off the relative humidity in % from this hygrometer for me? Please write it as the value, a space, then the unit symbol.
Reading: 58 %
